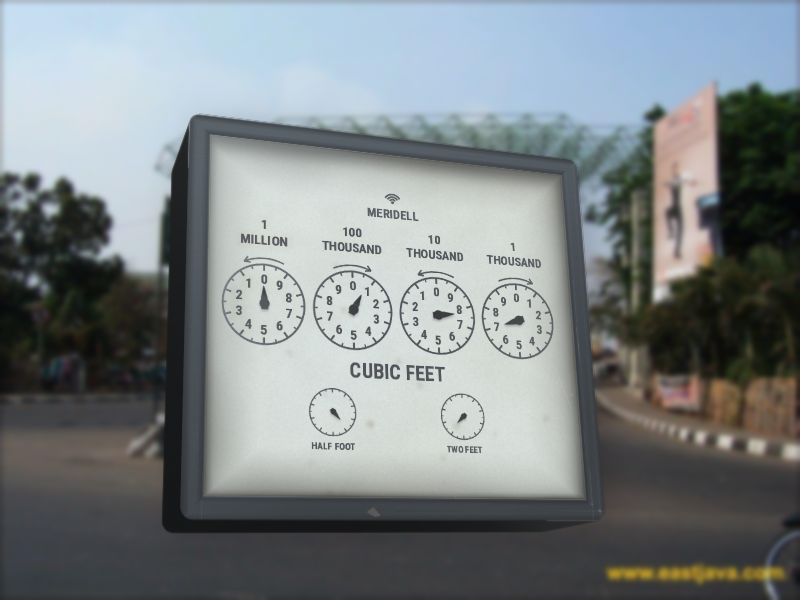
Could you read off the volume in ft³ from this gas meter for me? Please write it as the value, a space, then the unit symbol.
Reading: 7700 ft³
